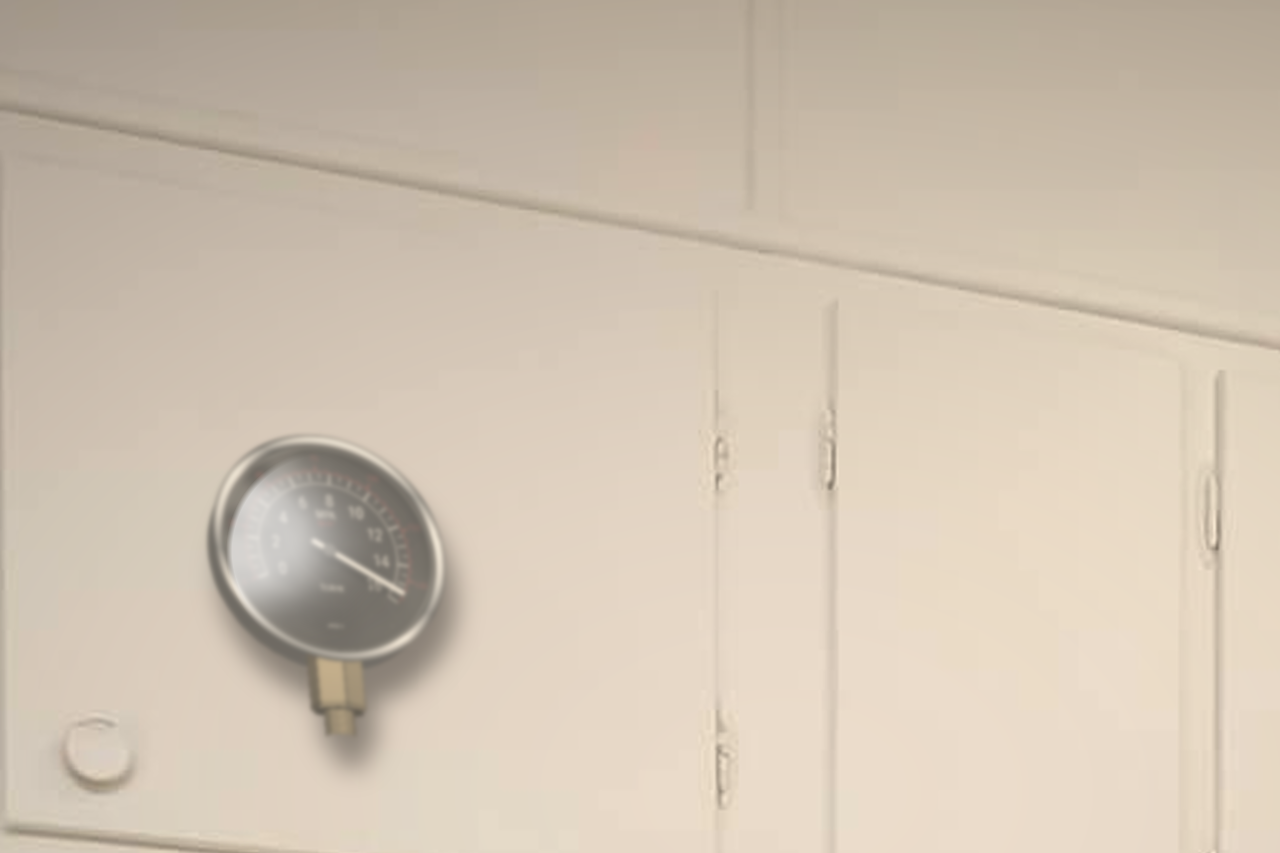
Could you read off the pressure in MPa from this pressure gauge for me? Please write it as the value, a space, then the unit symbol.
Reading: 15.5 MPa
